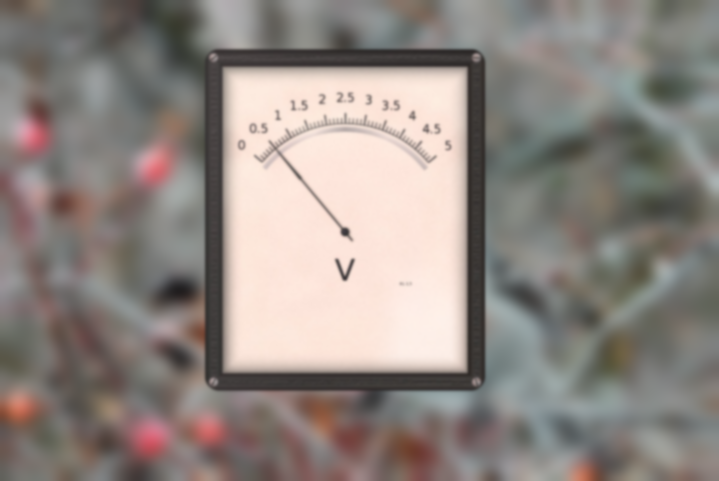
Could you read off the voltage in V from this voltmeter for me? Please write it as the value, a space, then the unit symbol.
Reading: 0.5 V
